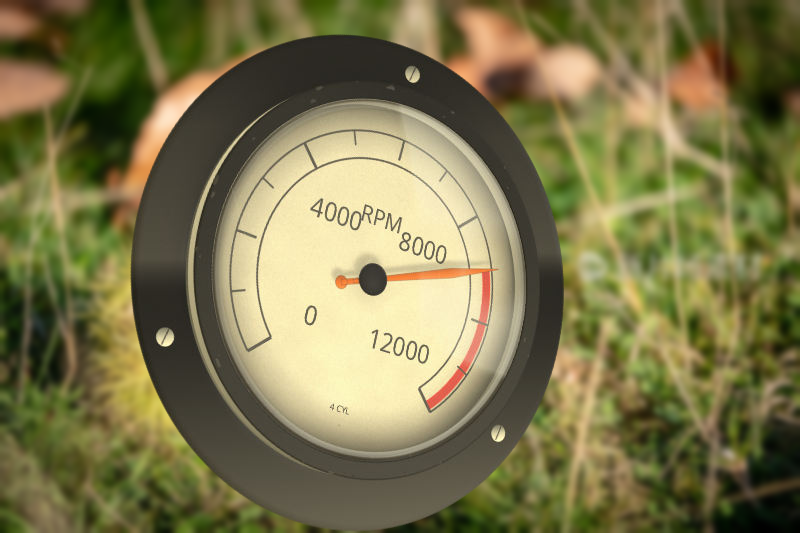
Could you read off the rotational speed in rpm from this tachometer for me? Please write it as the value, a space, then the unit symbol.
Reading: 9000 rpm
